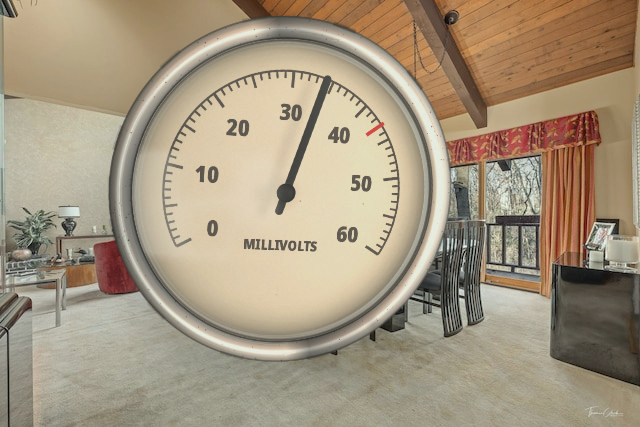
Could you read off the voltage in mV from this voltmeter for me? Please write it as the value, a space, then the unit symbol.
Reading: 34 mV
